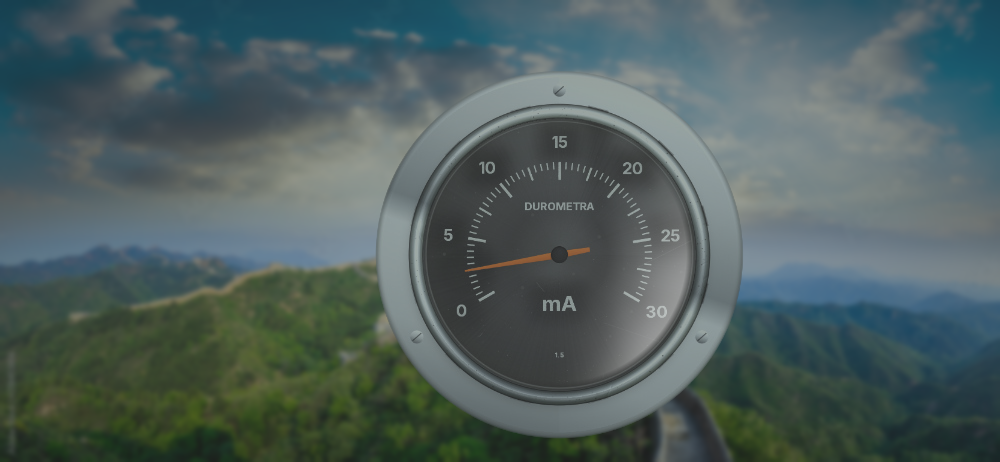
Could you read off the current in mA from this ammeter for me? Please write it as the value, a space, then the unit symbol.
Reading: 2.5 mA
